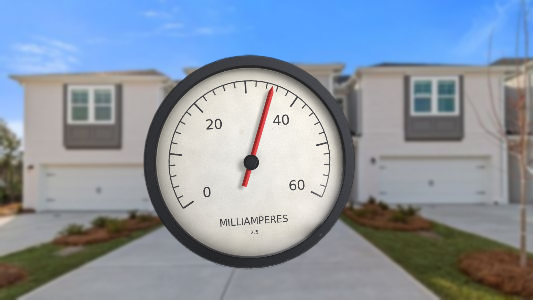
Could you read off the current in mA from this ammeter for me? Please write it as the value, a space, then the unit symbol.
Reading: 35 mA
